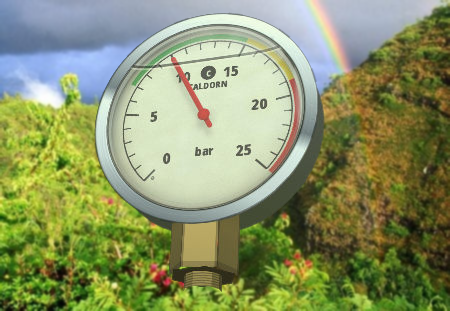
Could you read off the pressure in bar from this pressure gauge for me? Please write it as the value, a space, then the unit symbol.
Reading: 10 bar
